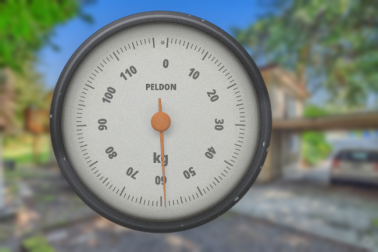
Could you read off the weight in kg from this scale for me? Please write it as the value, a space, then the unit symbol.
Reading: 59 kg
